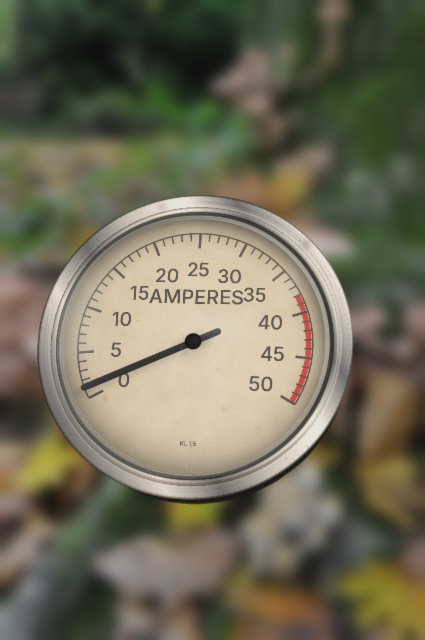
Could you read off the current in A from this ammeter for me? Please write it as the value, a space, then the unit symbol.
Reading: 1 A
